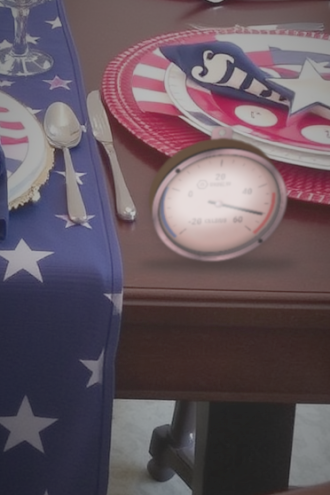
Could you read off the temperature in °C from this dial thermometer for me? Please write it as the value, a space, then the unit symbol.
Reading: 52 °C
